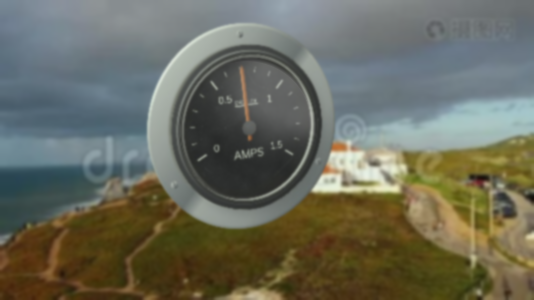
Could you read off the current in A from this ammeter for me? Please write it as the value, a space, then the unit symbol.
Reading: 0.7 A
